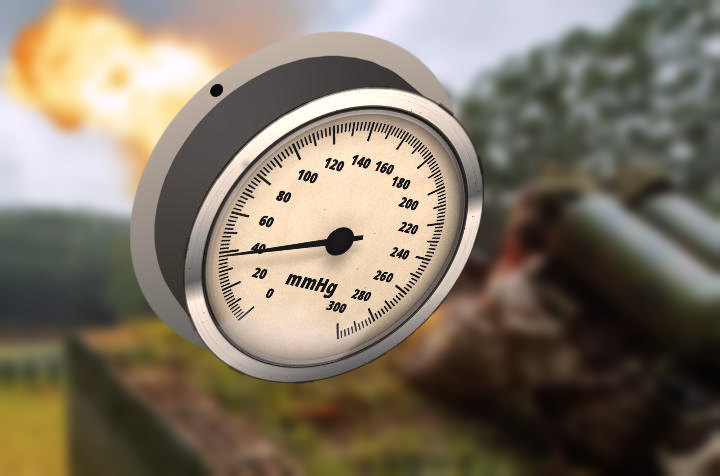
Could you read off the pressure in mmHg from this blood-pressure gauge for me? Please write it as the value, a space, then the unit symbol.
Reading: 40 mmHg
